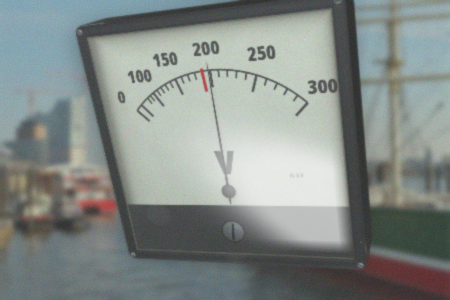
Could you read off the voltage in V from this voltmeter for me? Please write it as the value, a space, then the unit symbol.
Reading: 200 V
